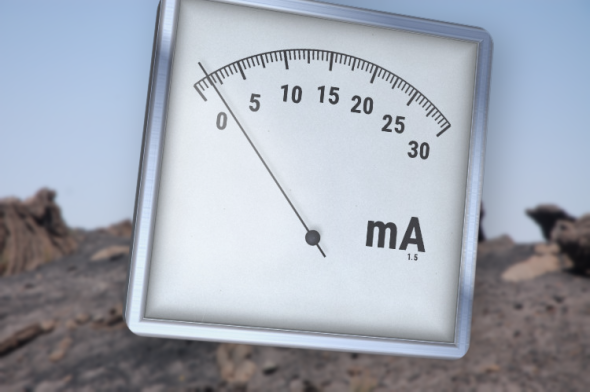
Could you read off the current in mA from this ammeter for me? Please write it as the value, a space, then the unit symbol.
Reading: 1.5 mA
